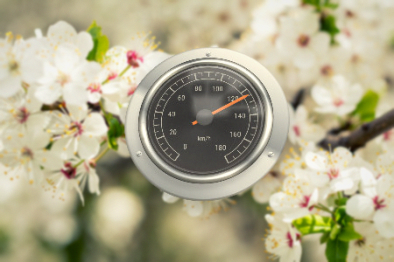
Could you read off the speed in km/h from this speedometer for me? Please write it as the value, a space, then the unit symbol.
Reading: 125 km/h
